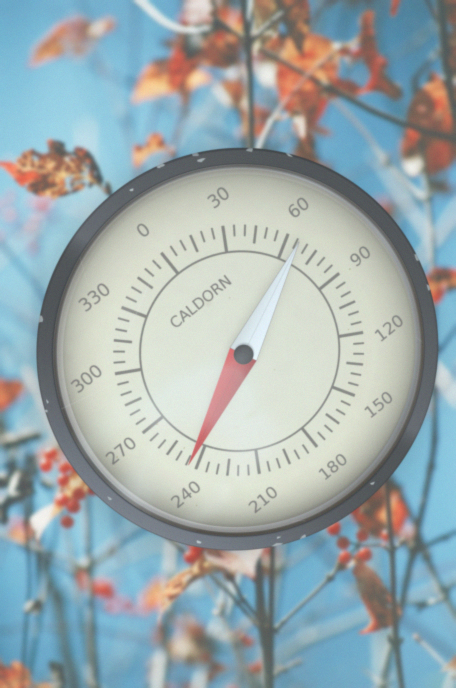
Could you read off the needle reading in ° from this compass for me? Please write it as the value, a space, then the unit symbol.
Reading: 245 °
